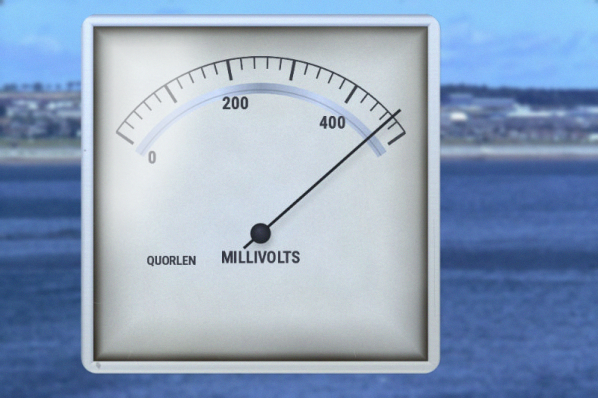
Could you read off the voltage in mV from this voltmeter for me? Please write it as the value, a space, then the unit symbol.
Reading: 470 mV
